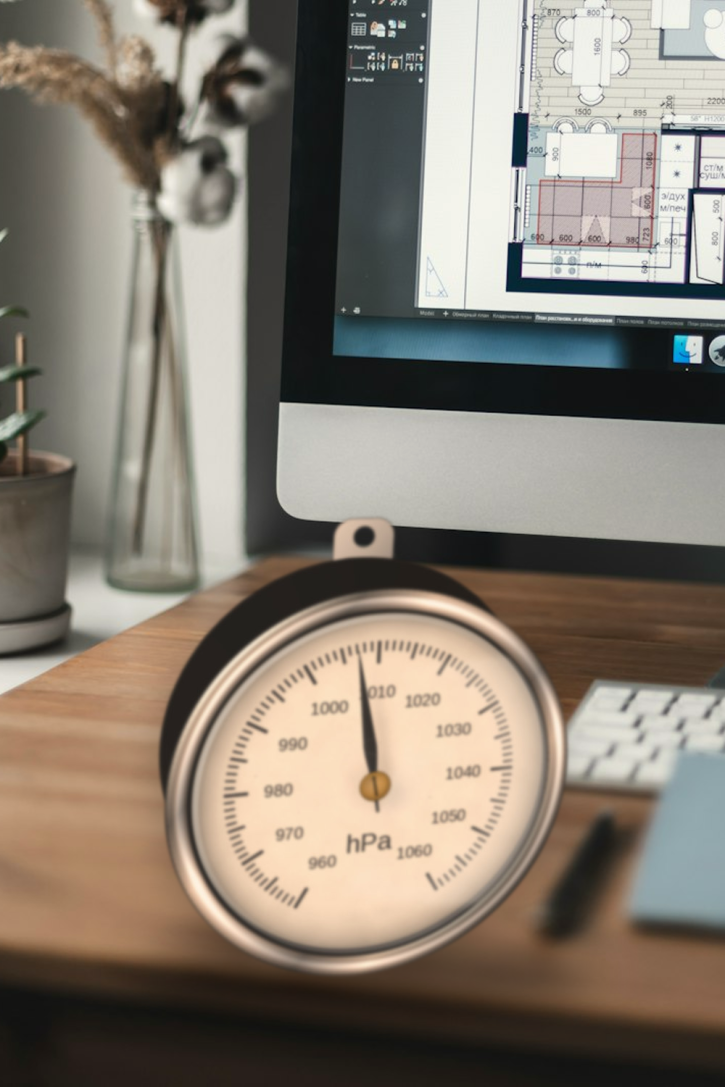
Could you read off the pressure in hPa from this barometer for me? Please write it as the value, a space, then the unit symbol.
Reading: 1007 hPa
